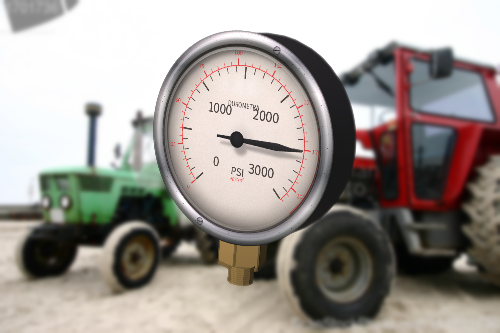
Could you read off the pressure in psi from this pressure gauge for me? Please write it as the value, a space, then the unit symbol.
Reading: 2500 psi
